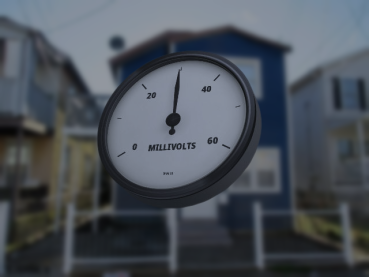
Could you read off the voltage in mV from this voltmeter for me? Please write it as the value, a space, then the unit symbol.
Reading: 30 mV
